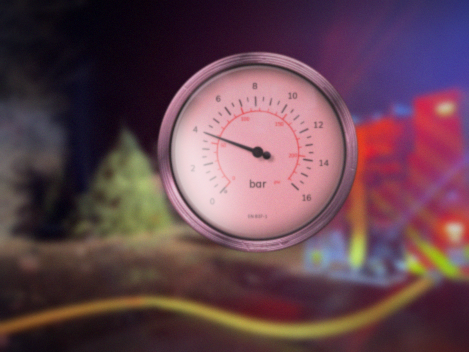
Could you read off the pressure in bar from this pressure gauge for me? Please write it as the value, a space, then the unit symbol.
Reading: 4 bar
